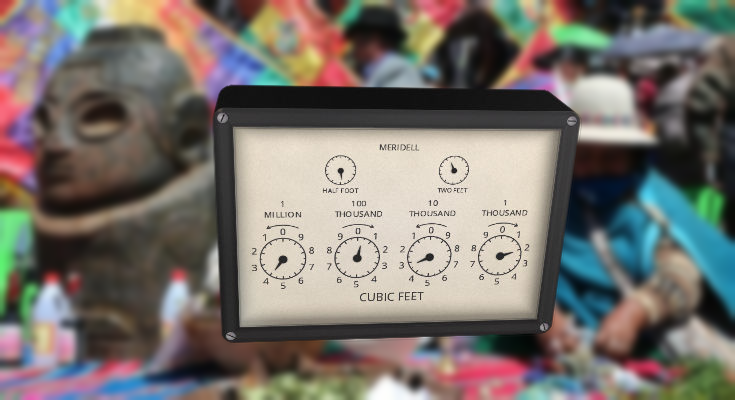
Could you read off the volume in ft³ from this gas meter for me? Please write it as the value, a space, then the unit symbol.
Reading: 403200 ft³
